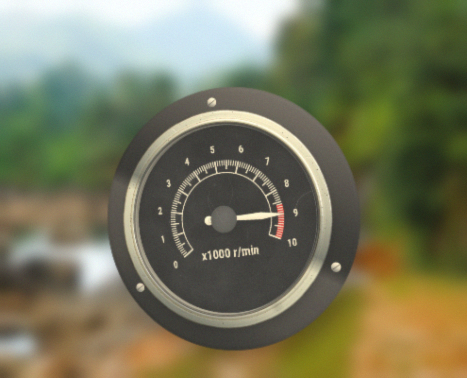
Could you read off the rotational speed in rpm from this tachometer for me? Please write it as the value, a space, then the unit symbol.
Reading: 9000 rpm
